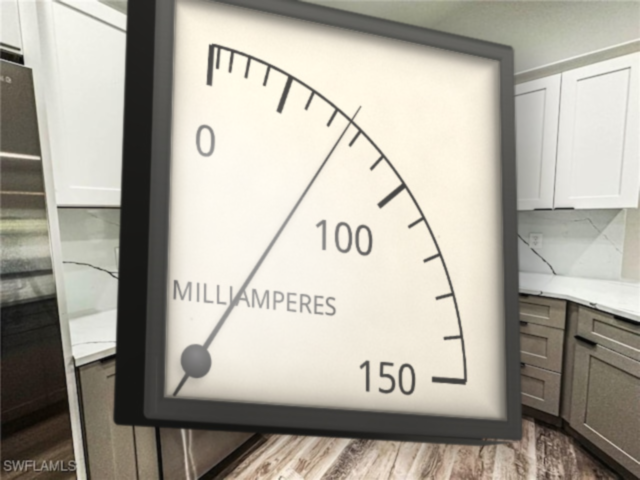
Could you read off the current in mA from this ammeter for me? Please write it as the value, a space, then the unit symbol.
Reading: 75 mA
